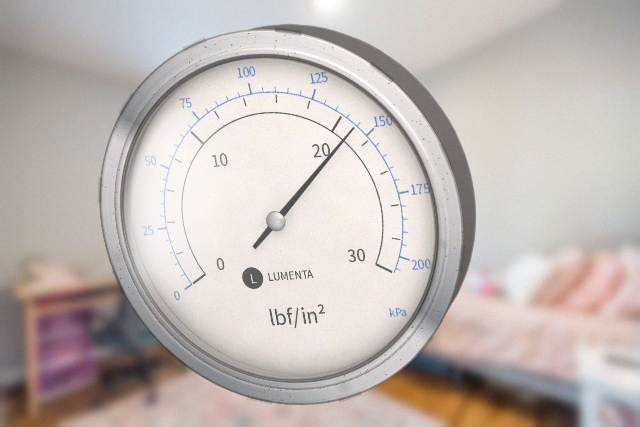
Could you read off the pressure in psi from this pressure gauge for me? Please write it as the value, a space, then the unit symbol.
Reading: 21 psi
